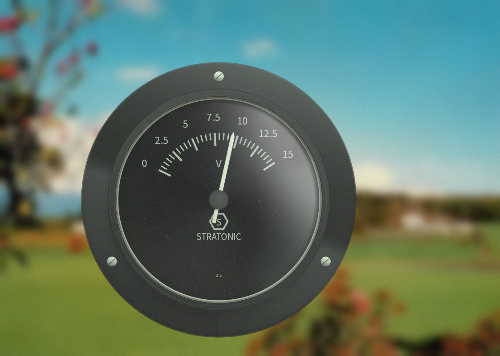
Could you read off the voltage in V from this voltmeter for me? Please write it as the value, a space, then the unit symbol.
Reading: 9.5 V
